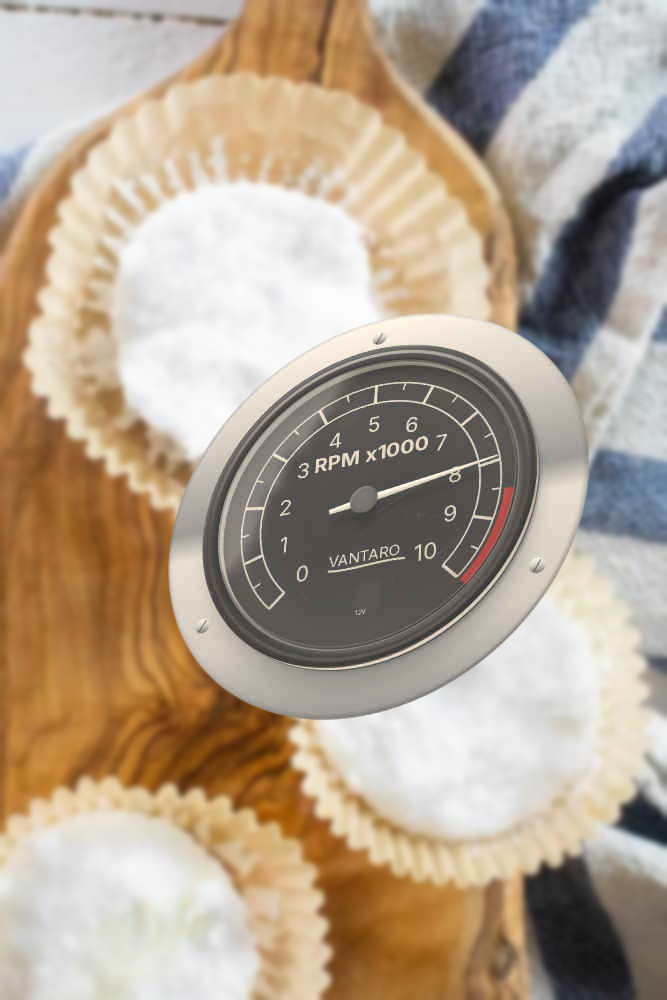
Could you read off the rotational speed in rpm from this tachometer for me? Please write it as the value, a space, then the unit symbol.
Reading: 8000 rpm
